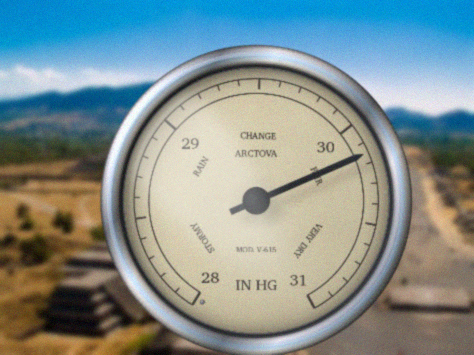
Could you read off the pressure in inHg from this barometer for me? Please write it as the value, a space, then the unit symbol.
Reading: 30.15 inHg
